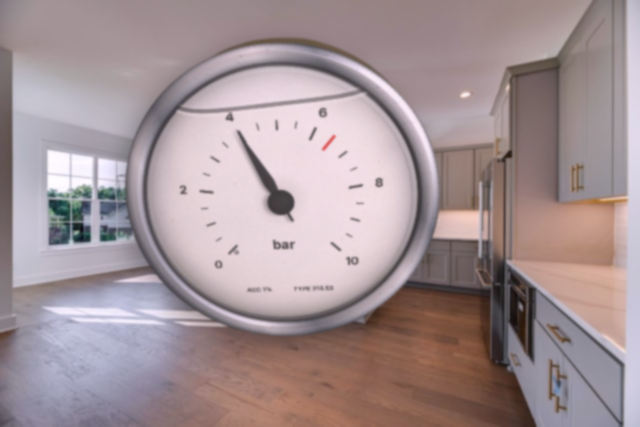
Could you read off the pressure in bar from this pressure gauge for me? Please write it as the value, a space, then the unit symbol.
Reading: 4 bar
